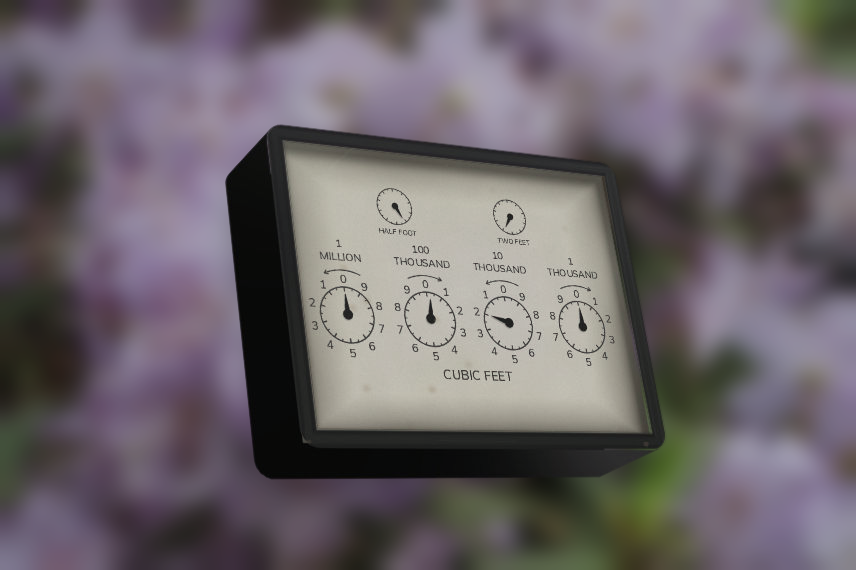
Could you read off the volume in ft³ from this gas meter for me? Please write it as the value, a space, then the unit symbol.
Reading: 2000 ft³
